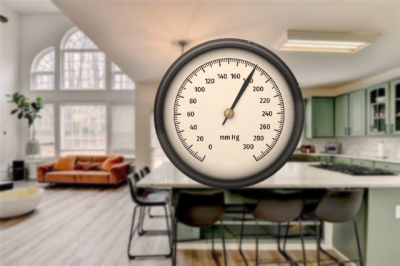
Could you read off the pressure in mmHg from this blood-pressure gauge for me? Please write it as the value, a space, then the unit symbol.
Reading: 180 mmHg
